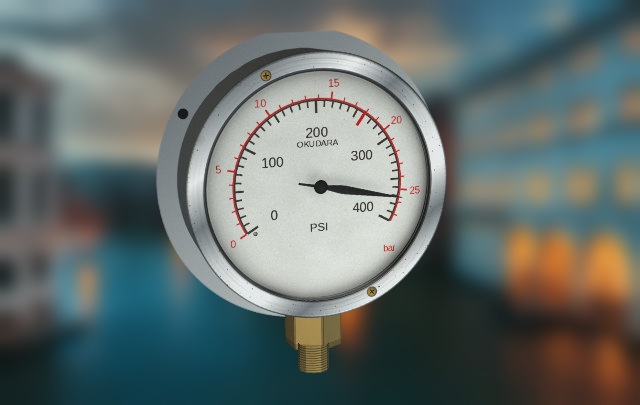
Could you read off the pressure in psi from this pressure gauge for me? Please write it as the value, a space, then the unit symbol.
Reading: 370 psi
